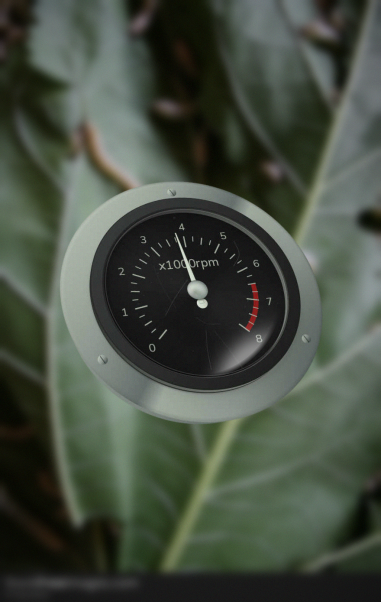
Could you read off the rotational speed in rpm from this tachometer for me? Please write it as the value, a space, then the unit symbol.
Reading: 3750 rpm
